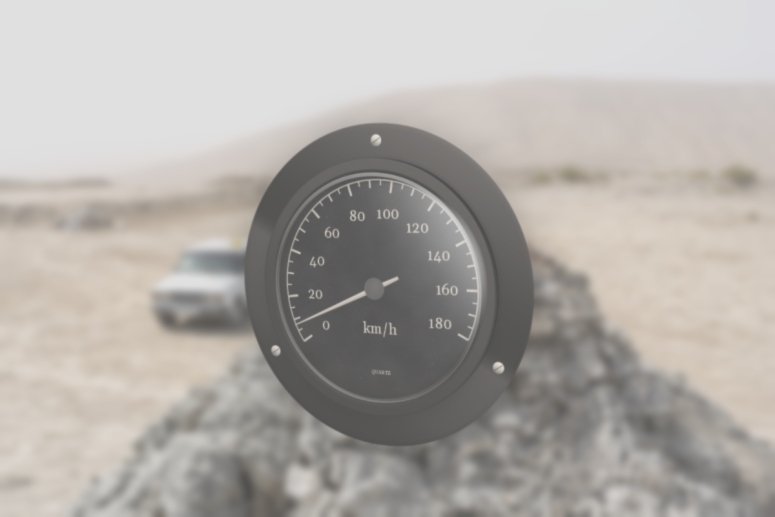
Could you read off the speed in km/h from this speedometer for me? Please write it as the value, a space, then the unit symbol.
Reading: 7.5 km/h
